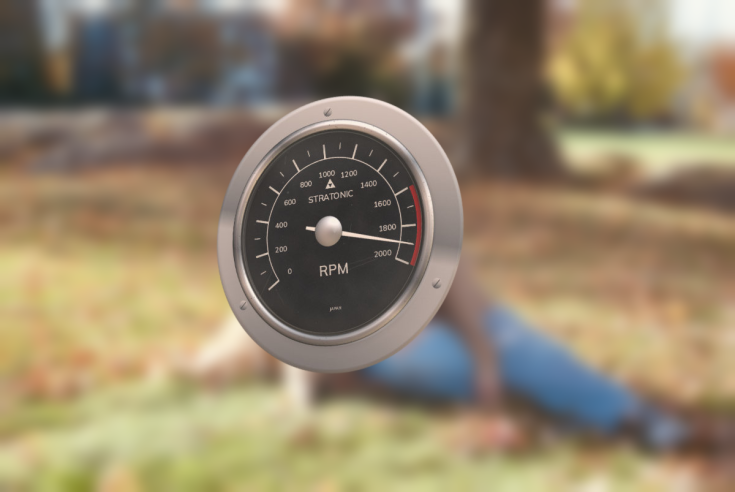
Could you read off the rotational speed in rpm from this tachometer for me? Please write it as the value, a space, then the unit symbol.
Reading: 1900 rpm
